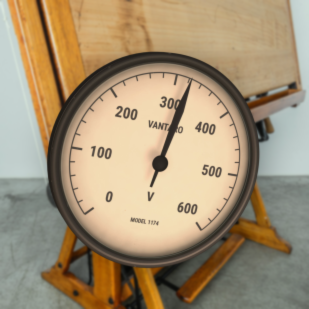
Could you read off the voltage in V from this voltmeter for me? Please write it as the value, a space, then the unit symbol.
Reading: 320 V
